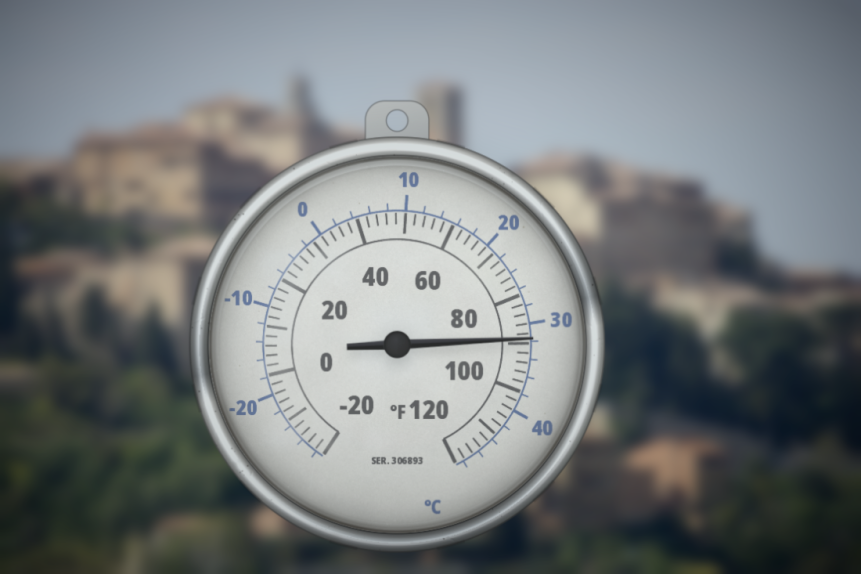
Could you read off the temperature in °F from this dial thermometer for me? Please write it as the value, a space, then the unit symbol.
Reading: 89 °F
